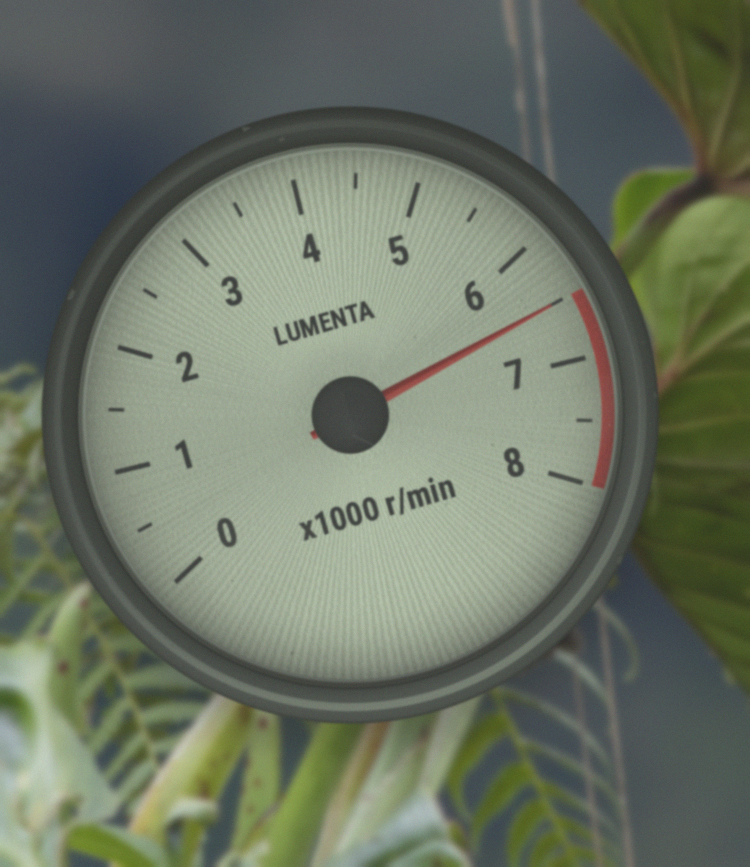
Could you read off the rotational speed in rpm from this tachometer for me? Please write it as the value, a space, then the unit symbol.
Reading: 6500 rpm
